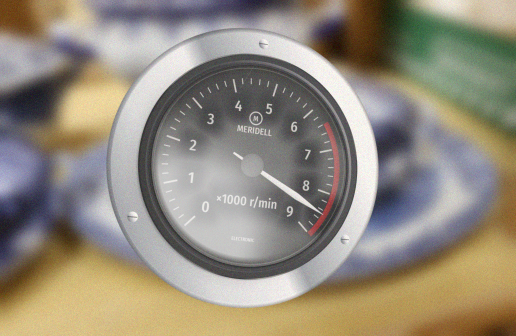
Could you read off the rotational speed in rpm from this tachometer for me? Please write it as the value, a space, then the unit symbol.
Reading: 8500 rpm
